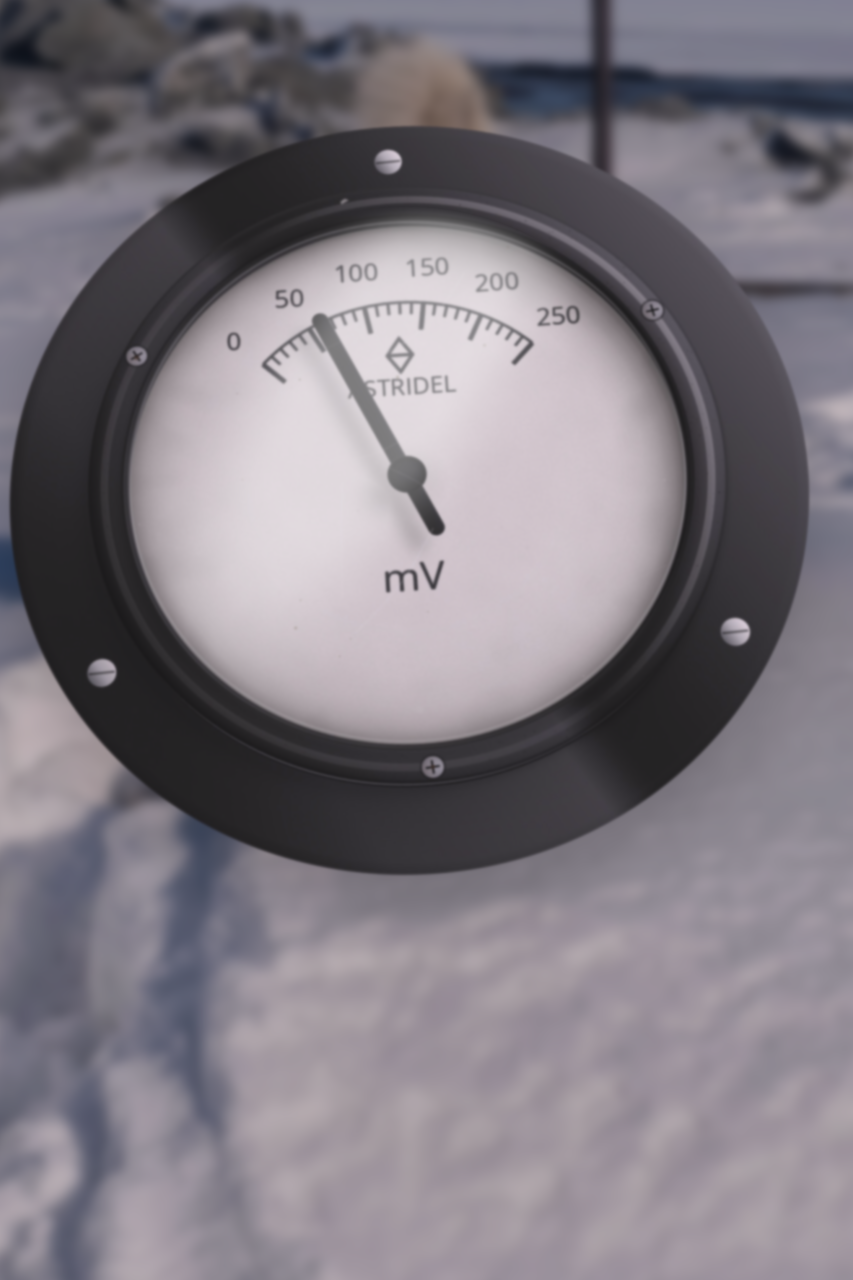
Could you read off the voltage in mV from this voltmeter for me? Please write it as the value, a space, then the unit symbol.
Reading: 60 mV
